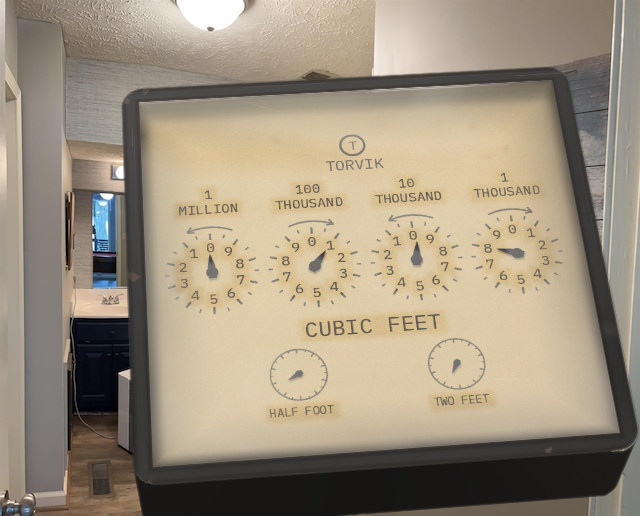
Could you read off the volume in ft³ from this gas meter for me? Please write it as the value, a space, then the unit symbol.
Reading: 9800 ft³
